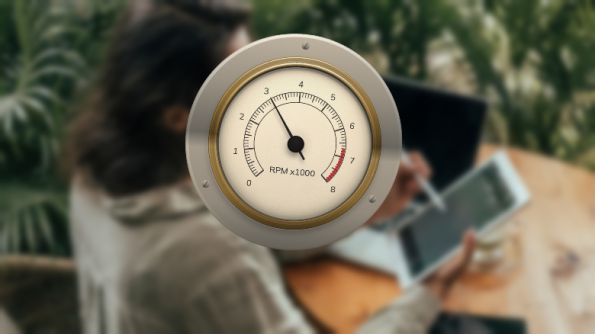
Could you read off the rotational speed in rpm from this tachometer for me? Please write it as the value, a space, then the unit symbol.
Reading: 3000 rpm
